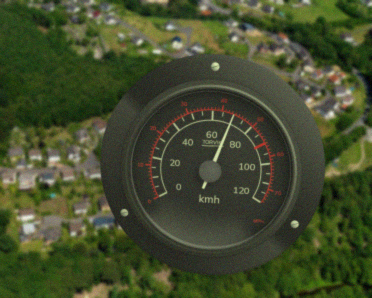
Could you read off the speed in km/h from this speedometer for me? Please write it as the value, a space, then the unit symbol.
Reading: 70 km/h
